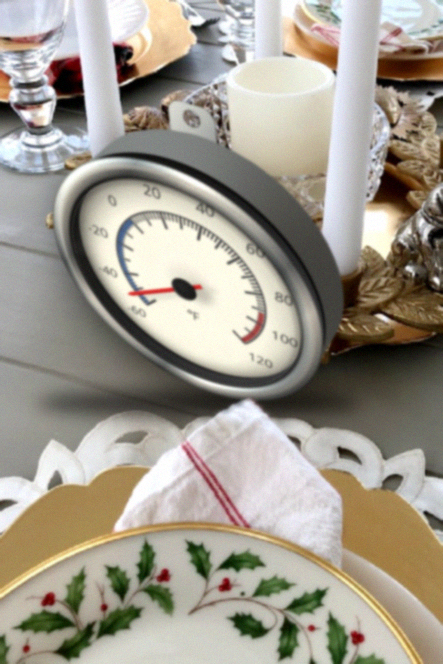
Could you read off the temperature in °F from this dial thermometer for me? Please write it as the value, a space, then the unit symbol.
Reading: -50 °F
